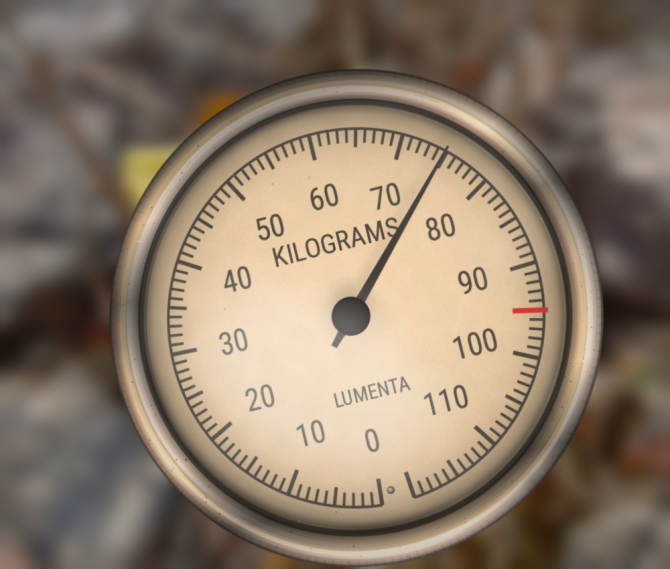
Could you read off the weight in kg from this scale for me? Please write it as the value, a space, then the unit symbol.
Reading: 75 kg
